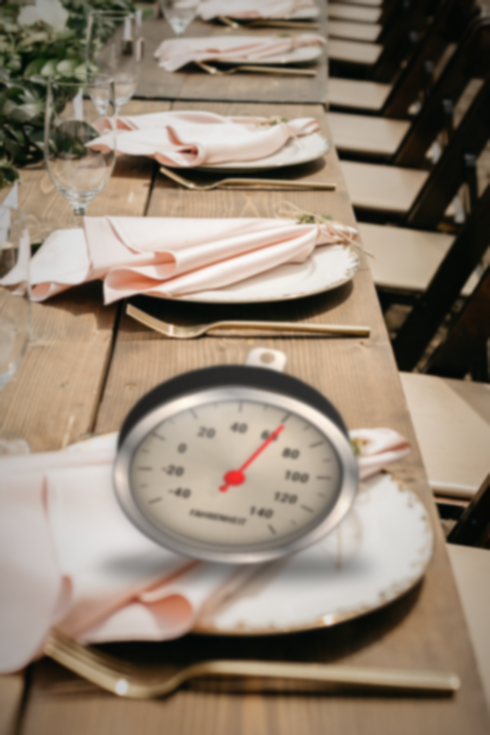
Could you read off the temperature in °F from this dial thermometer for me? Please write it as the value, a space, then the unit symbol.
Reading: 60 °F
